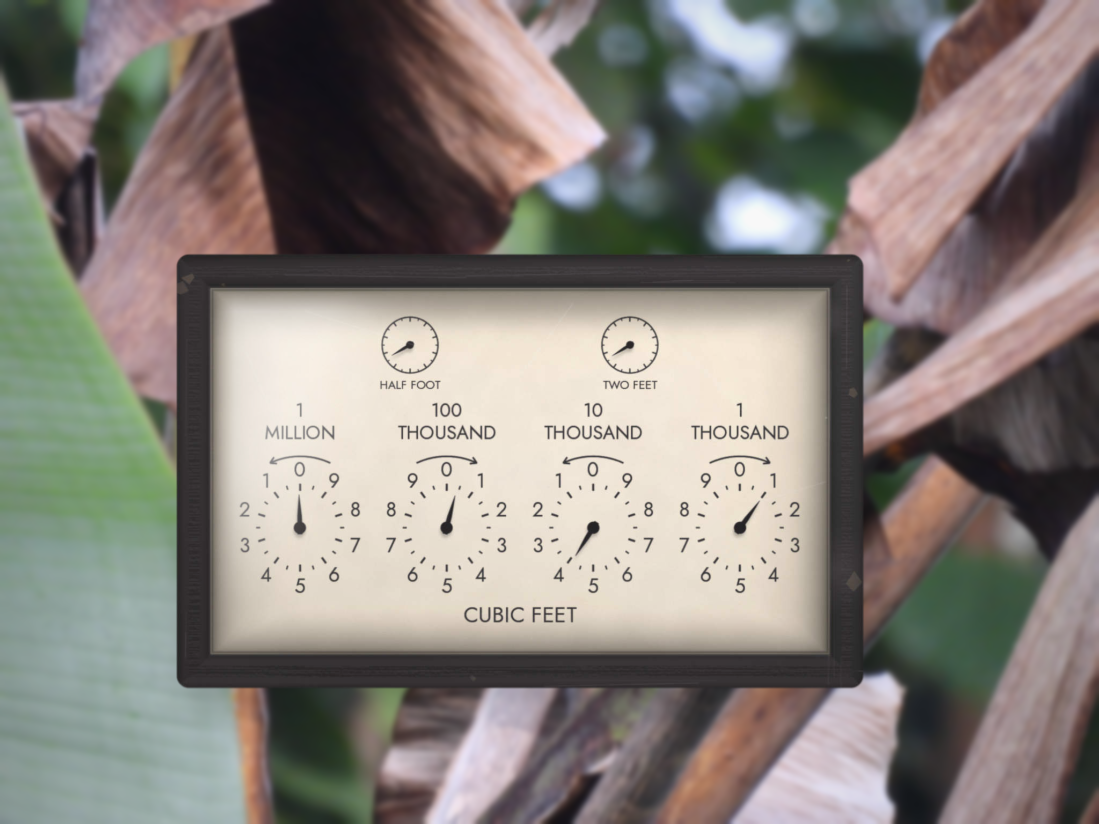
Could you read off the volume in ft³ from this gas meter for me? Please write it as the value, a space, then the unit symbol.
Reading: 4100 ft³
